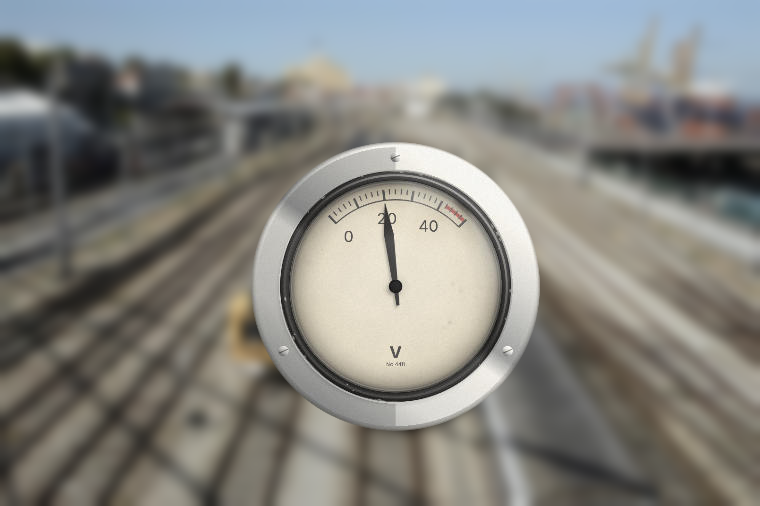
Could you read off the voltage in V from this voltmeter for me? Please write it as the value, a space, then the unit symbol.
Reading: 20 V
